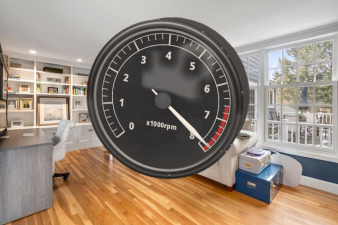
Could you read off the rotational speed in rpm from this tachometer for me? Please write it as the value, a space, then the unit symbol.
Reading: 7800 rpm
